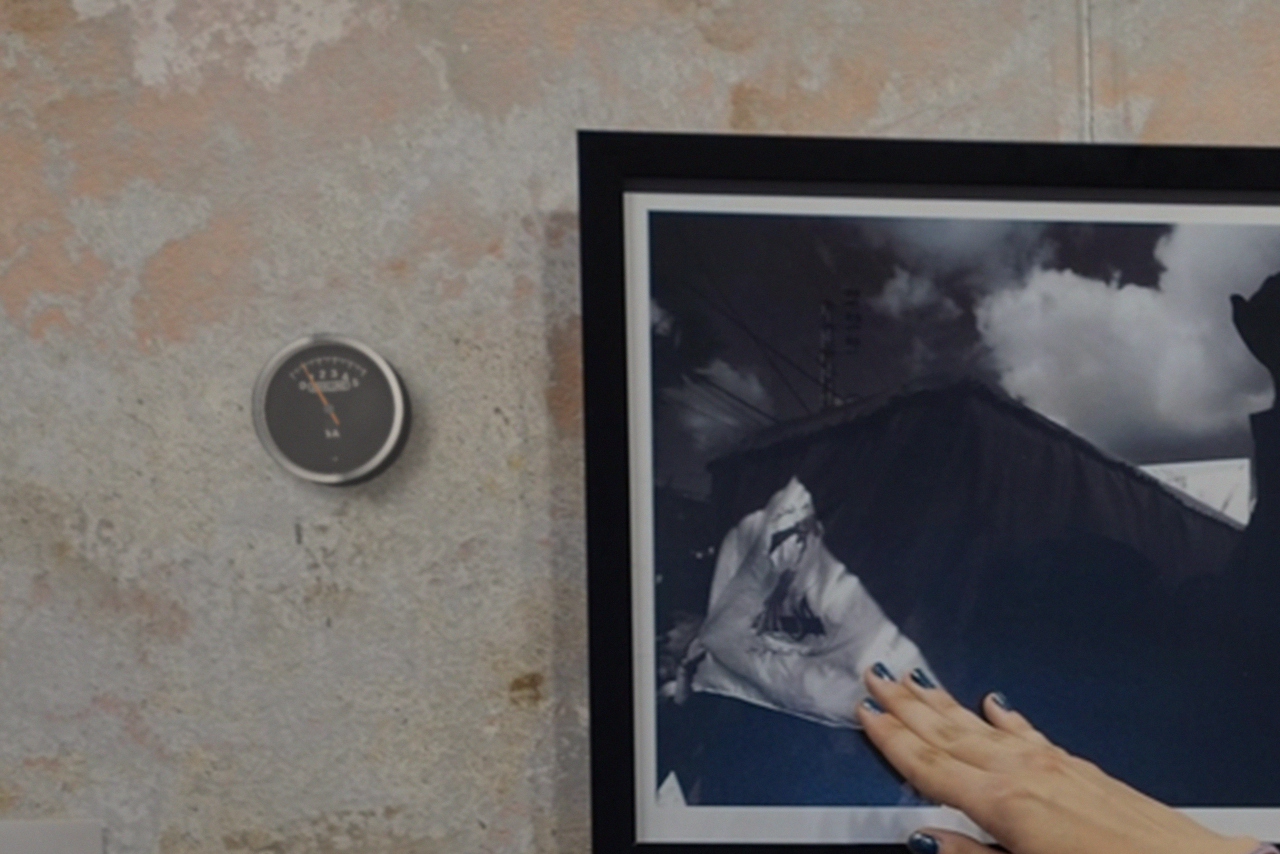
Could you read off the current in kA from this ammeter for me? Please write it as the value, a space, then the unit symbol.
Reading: 1 kA
